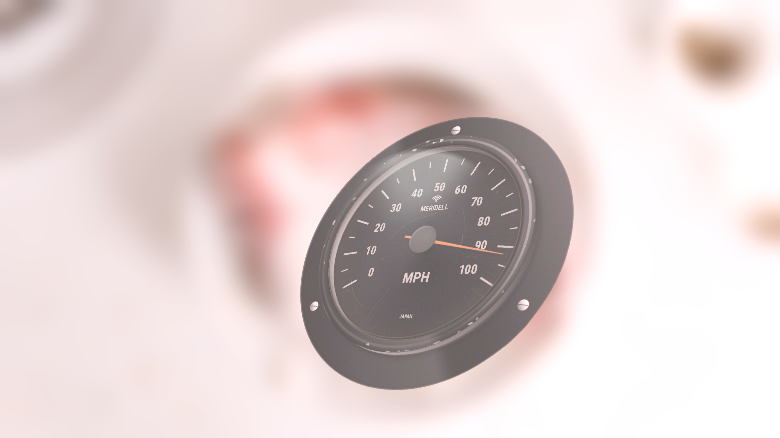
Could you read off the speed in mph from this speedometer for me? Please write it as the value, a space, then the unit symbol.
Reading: 92.5 mph
